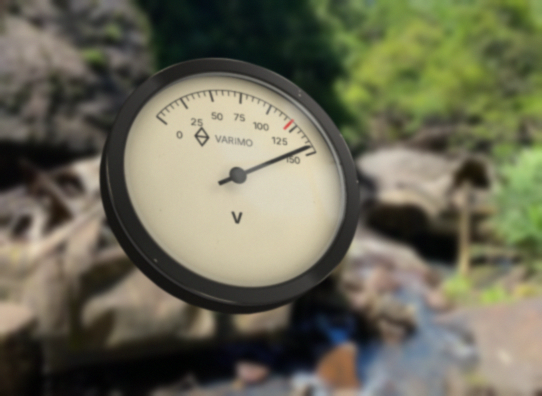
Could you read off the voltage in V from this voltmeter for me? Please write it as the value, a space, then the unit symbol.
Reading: 145 V
